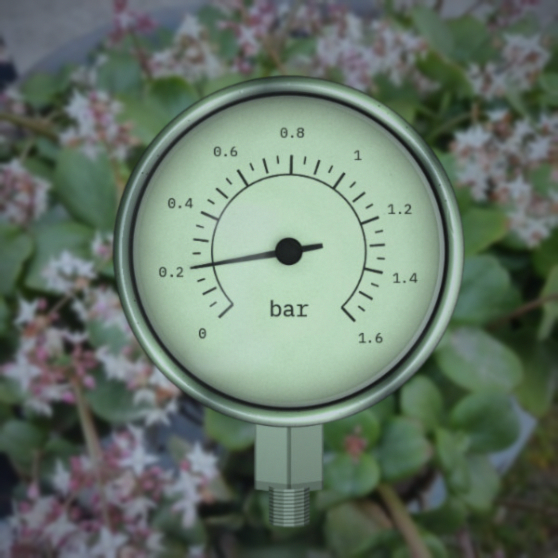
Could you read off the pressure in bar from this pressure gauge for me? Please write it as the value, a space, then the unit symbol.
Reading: 0.2 bar
